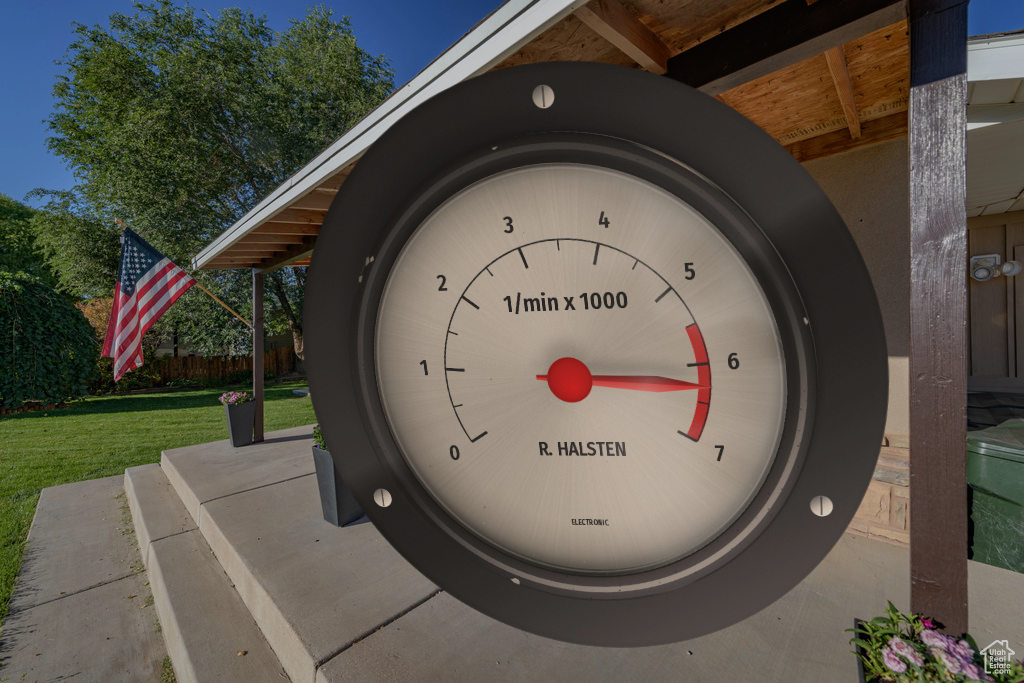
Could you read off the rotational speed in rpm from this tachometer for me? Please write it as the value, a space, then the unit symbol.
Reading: 6250 rpm
